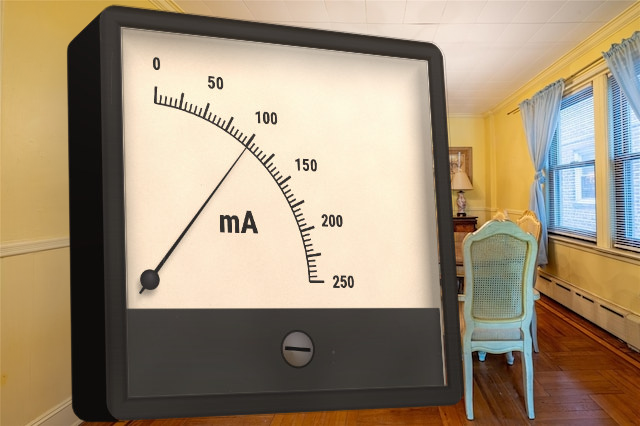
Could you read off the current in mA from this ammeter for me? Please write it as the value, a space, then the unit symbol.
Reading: 100 mA
